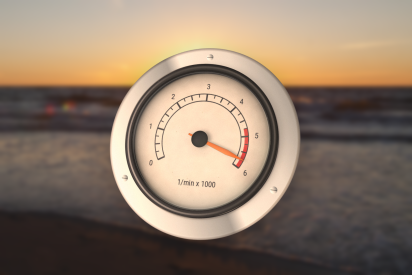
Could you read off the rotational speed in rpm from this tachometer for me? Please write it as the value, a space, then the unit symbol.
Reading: 5750 rpm
